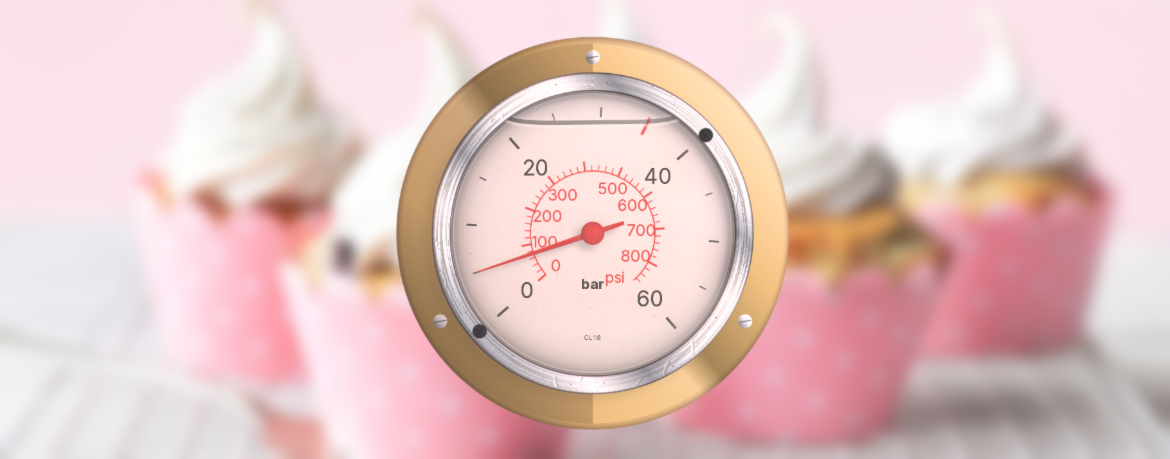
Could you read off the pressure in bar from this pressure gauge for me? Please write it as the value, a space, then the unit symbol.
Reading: 5 bar
